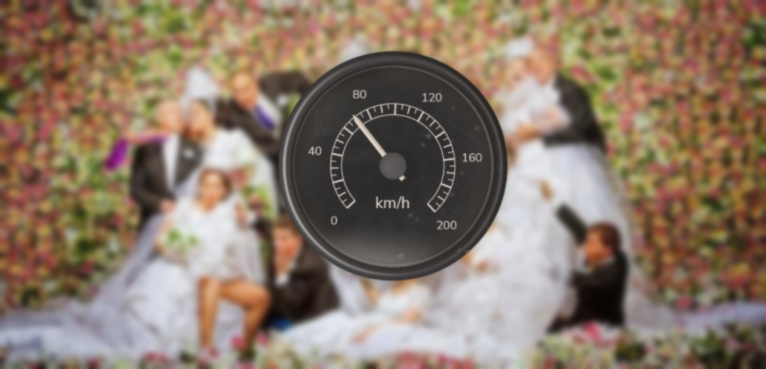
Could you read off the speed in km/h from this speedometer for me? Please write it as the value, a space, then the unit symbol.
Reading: 70 km/h
